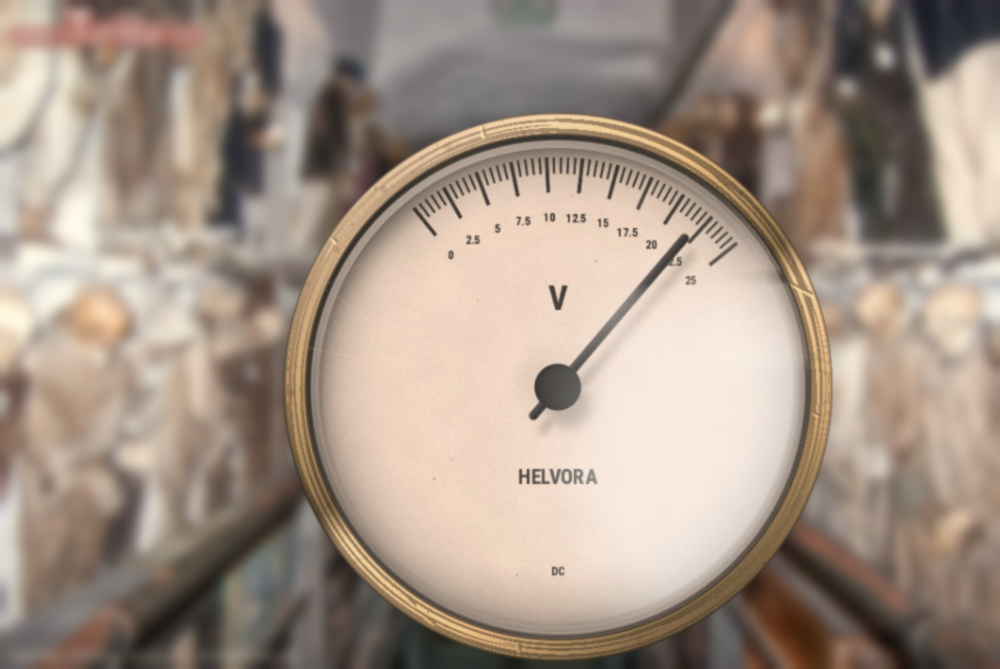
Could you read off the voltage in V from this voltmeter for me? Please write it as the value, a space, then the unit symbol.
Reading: 22 V
